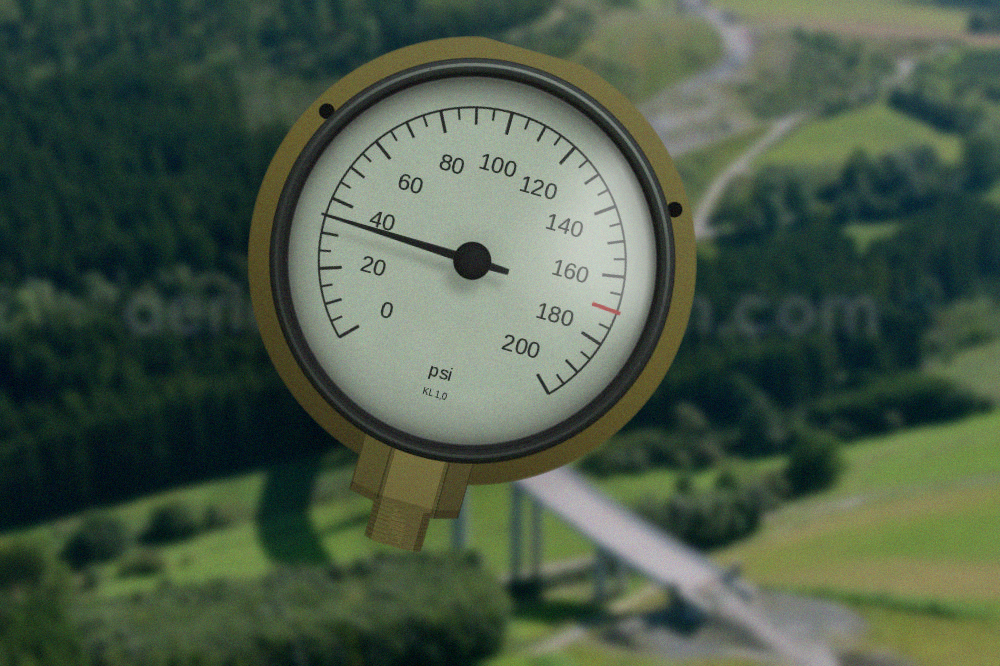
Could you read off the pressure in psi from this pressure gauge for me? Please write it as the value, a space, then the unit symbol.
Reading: 35 psi
